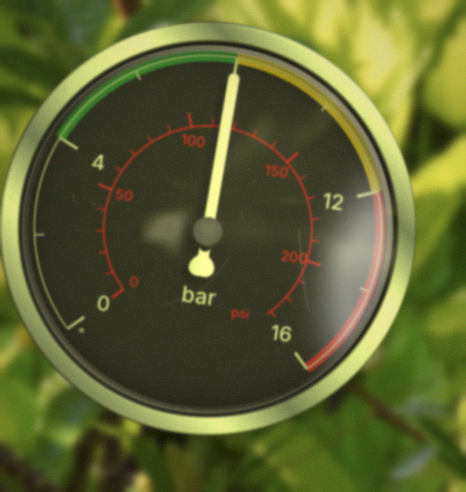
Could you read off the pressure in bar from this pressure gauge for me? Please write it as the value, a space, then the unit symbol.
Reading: 8 bar
